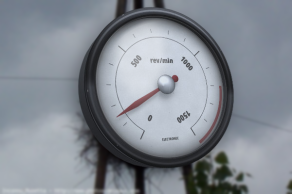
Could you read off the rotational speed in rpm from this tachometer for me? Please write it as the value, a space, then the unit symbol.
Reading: 150 rpm
